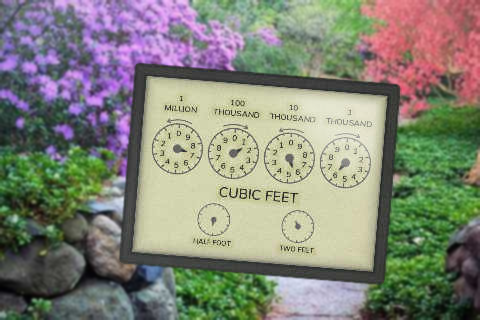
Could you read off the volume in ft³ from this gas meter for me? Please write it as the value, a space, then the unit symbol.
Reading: 715600 ft³
